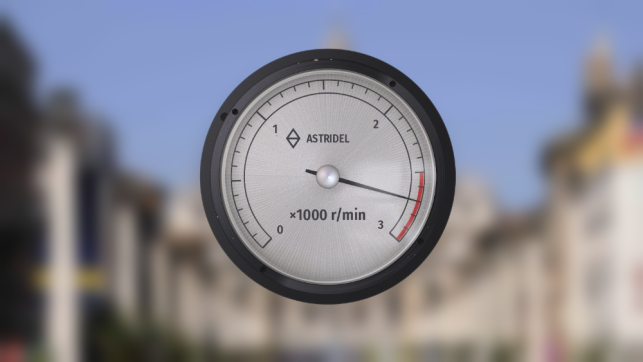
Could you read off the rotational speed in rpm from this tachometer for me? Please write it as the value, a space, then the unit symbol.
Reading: 2700 rpm
